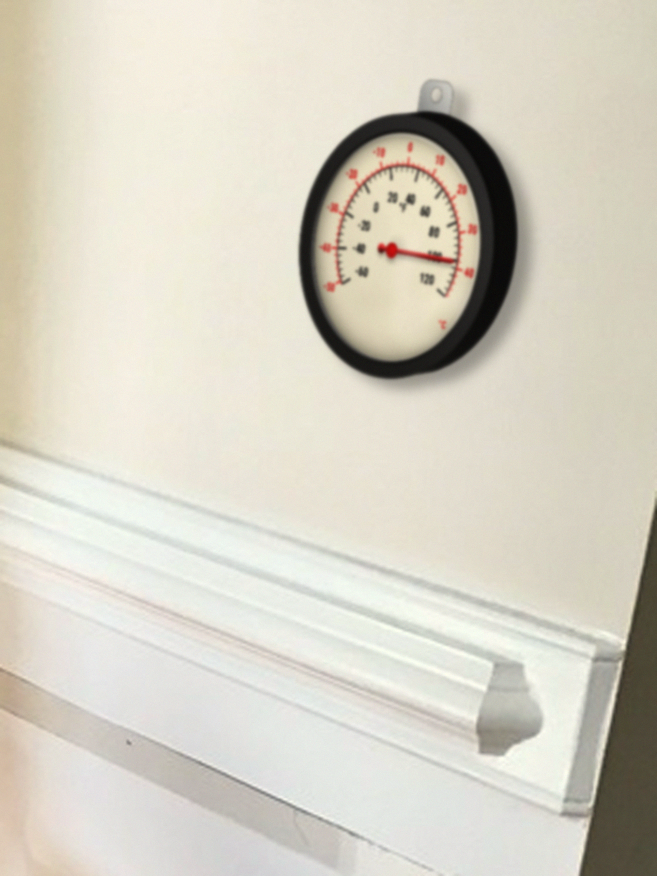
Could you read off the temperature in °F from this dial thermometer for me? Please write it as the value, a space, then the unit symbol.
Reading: 100 °F
